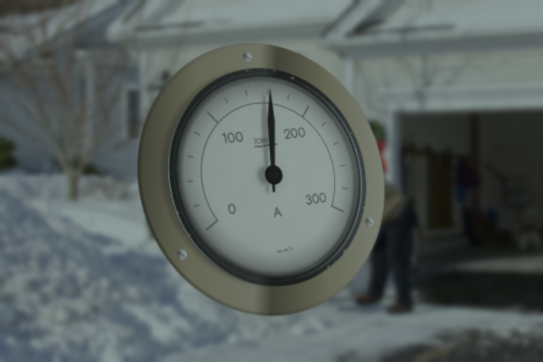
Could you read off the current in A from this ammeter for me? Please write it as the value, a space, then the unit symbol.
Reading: 160 A
